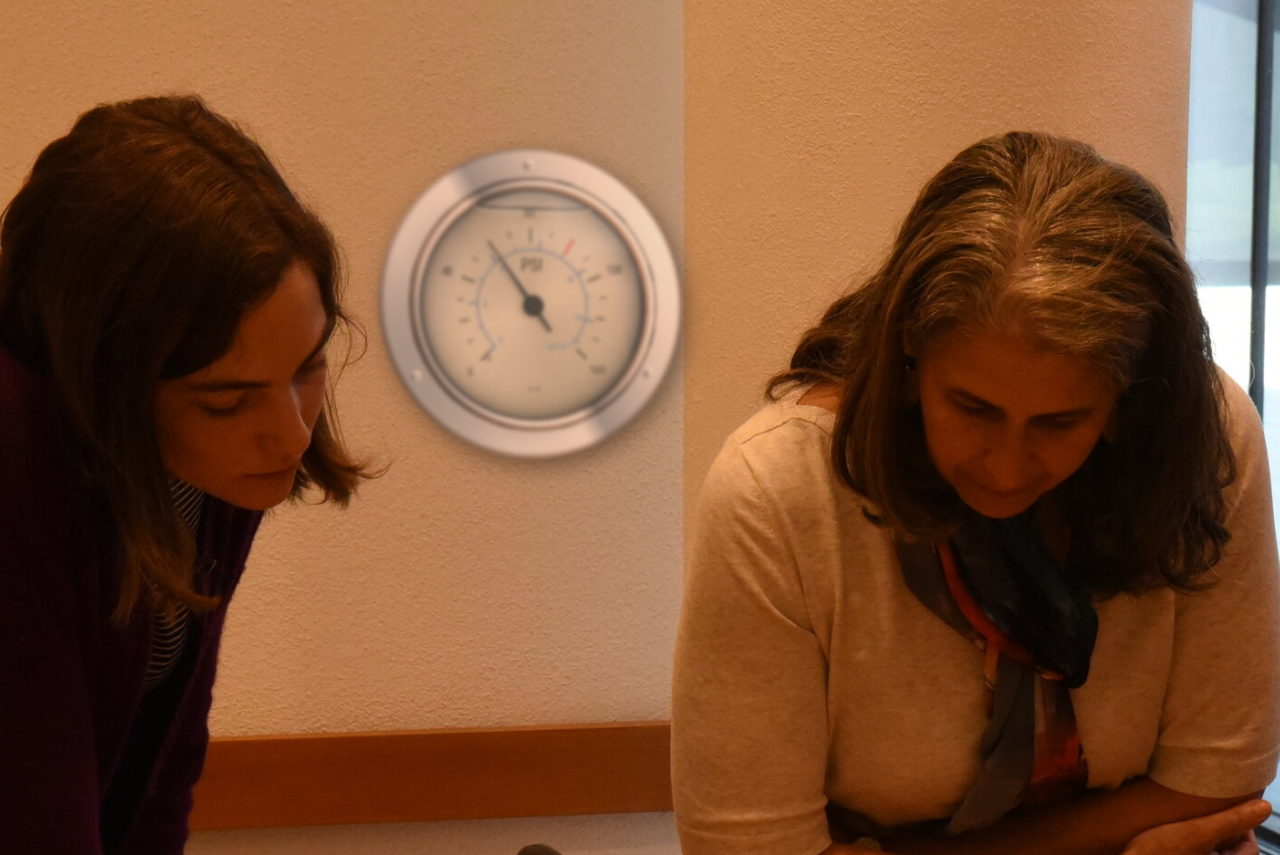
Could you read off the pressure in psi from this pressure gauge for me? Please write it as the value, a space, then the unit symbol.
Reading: 60 psi
